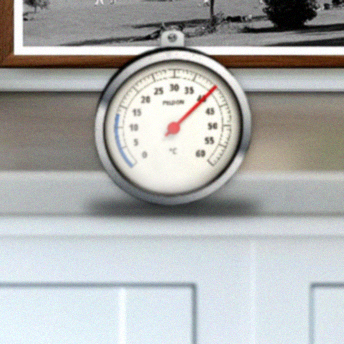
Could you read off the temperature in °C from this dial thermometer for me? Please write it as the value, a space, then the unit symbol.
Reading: 40 °C
